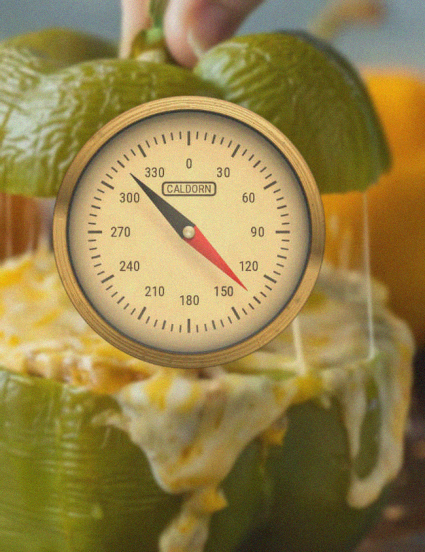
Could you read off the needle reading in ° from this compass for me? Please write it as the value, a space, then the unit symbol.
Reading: 135 °
